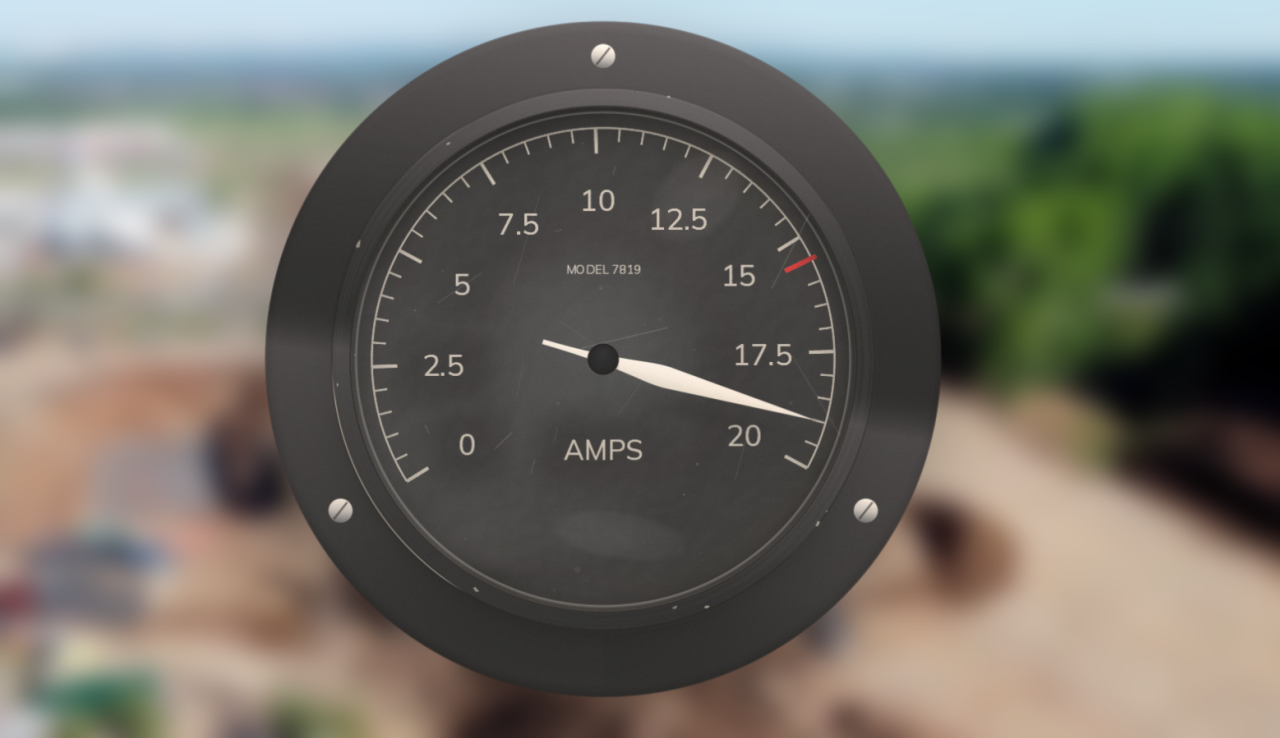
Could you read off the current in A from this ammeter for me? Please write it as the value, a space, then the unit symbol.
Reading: 19 A
